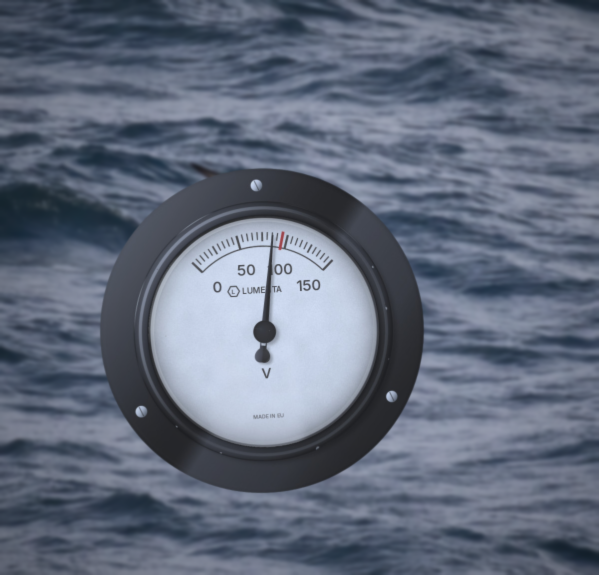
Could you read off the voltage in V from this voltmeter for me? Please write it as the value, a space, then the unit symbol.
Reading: 85 V
